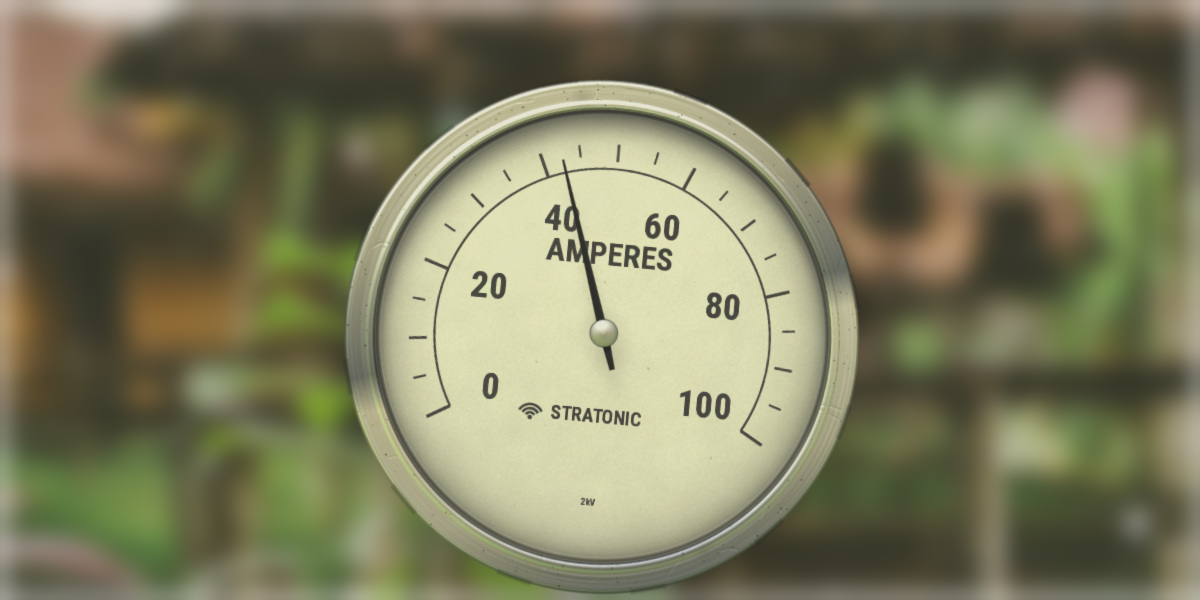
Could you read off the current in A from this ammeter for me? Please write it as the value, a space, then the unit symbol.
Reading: 42.5 A
